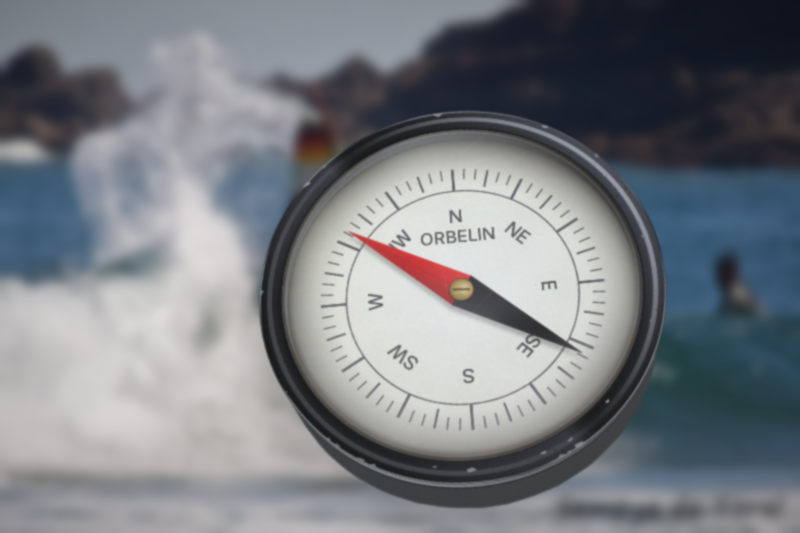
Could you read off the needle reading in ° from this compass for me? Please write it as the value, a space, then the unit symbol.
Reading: 305 °
